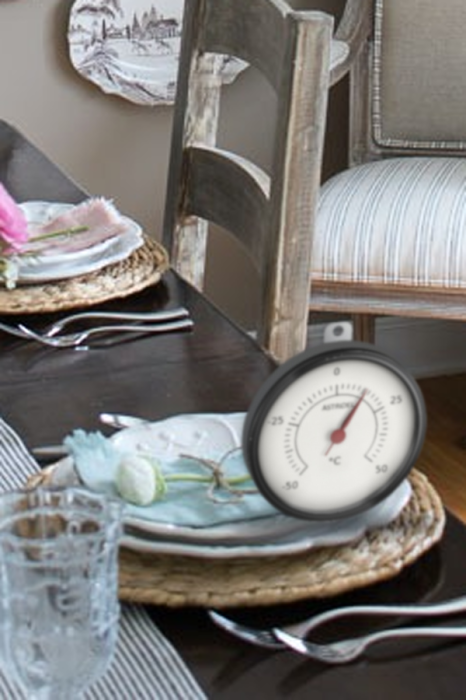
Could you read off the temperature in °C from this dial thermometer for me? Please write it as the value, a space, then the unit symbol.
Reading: 12.5 °C
